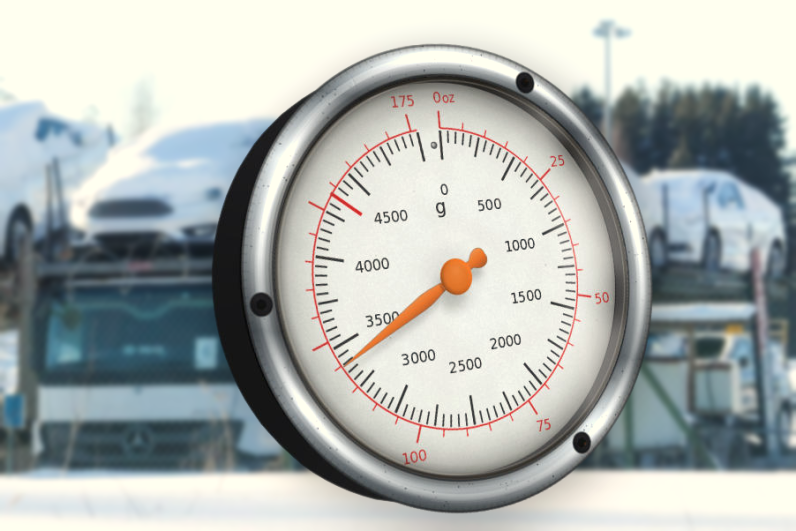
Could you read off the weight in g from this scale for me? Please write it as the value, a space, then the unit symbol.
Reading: 3400 g
